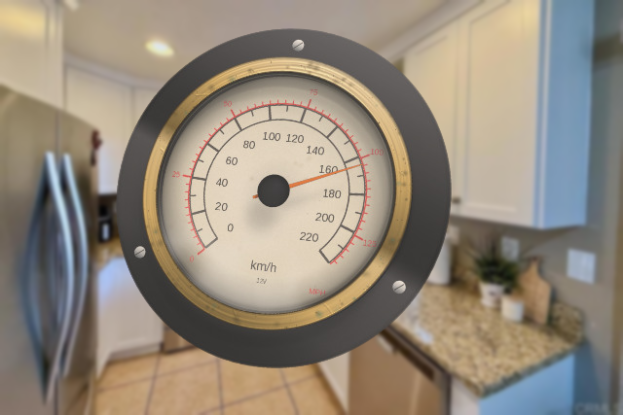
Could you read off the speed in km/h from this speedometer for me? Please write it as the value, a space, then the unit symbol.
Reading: 165 km/h
